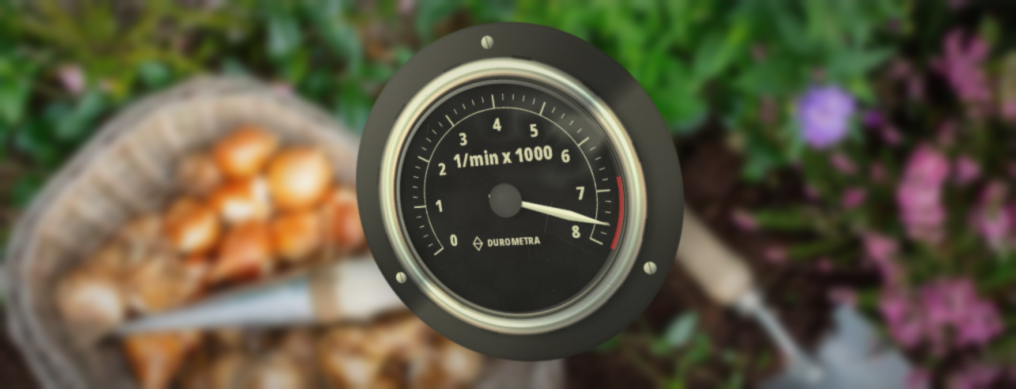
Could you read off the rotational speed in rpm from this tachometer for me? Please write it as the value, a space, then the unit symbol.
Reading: 7600 rpm
